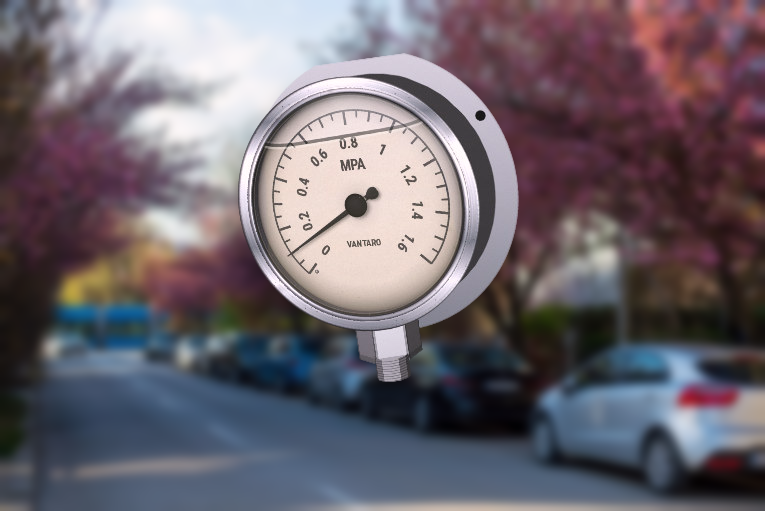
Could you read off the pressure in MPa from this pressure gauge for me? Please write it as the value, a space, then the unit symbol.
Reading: 0.1 MPa
